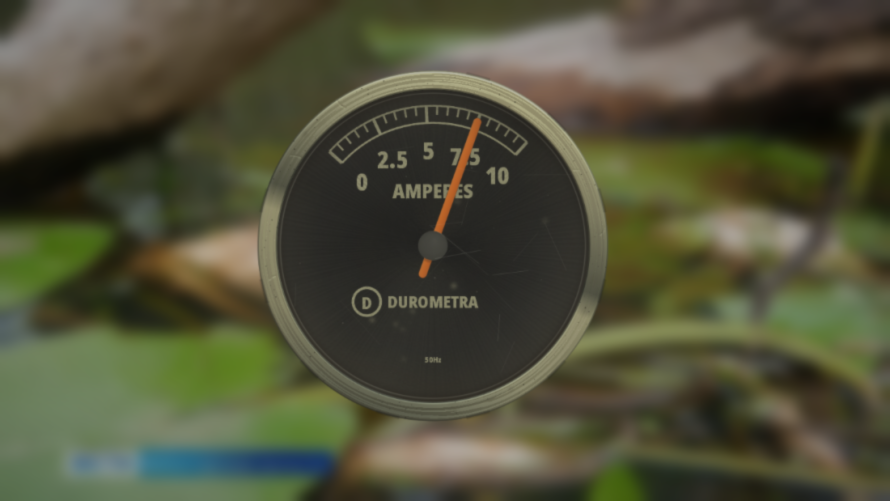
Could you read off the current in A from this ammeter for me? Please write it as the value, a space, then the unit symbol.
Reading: 7.5 A
